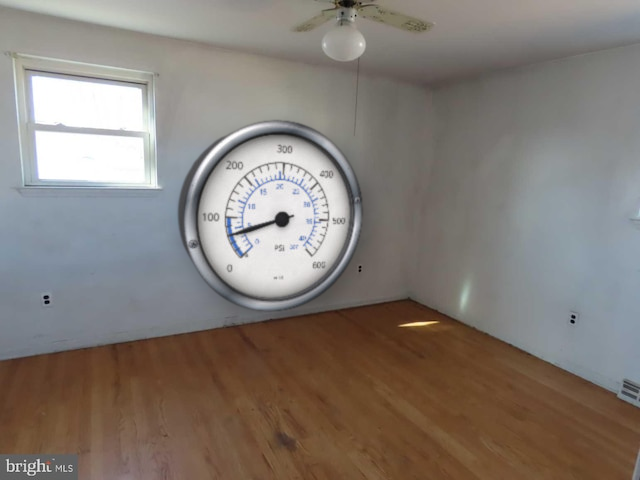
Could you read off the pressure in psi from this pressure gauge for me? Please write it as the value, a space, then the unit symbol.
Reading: 60 psi
